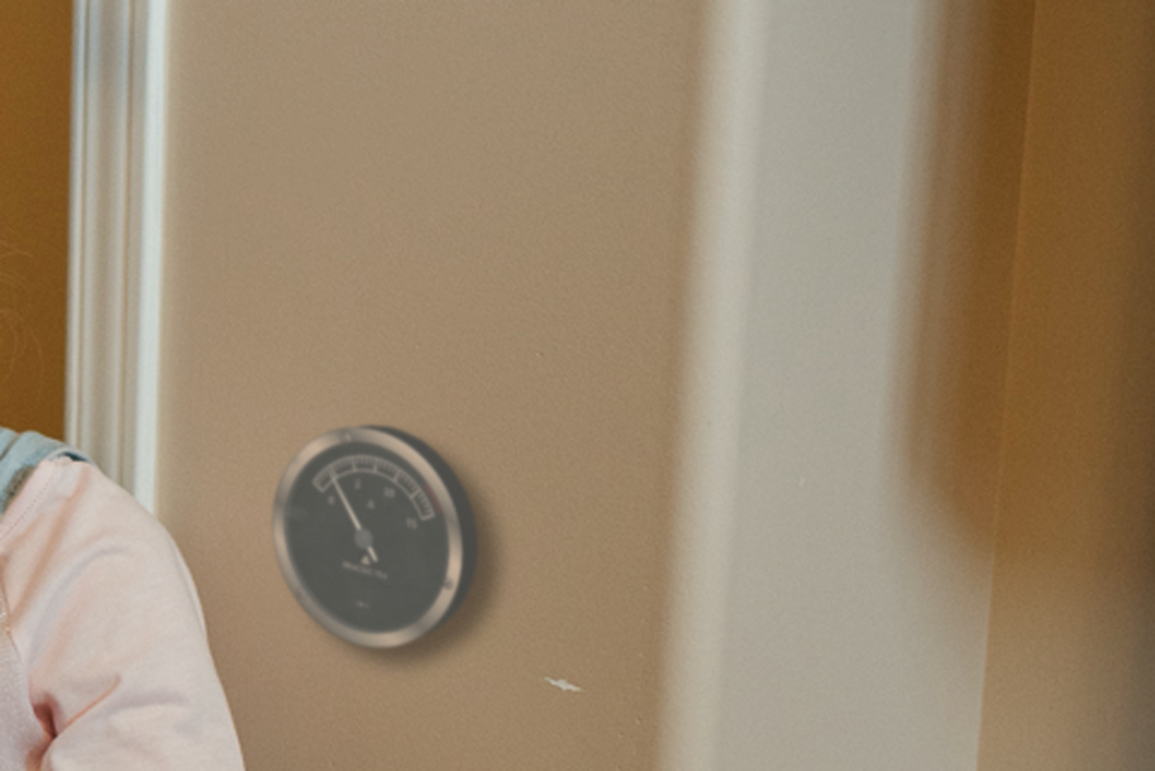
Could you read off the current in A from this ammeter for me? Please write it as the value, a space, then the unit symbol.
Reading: 2.5 A
